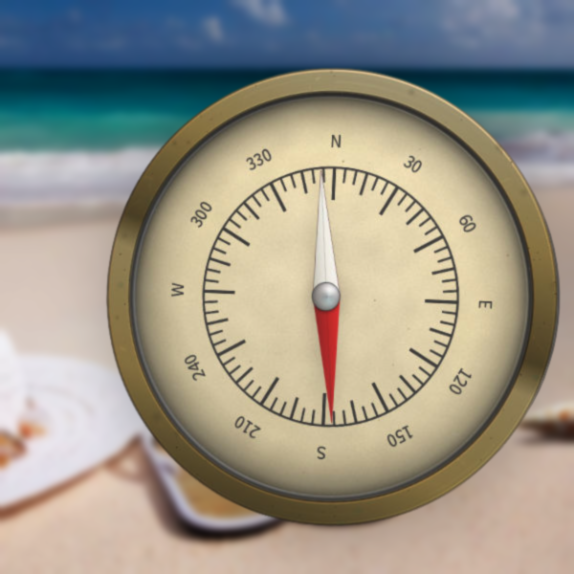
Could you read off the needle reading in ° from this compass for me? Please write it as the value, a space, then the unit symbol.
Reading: 175 °
